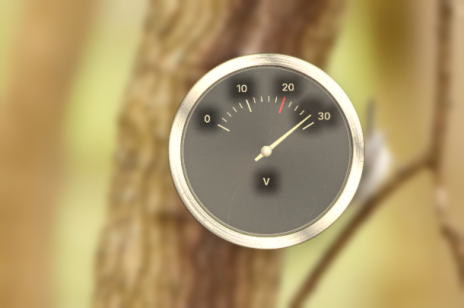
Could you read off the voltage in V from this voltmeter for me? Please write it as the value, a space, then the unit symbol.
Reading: 28 V
